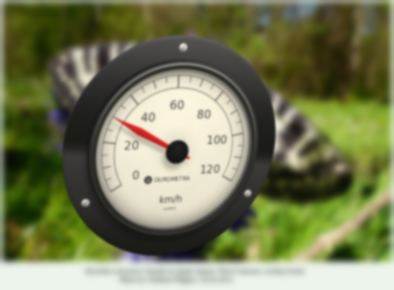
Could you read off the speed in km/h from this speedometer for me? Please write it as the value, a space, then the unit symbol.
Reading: 30 km/h
